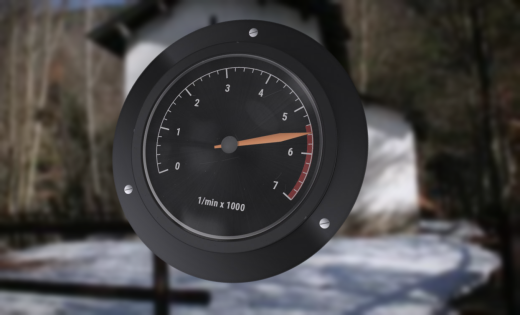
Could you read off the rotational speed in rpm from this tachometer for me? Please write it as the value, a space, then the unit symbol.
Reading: 5600 rpm
